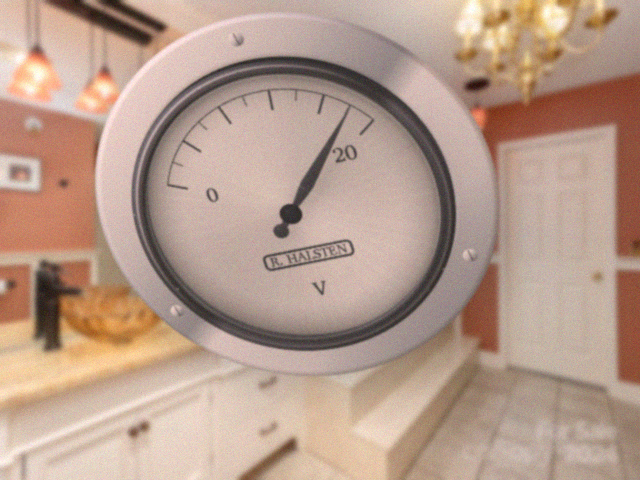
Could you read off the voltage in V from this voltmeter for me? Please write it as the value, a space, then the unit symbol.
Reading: 18 V
